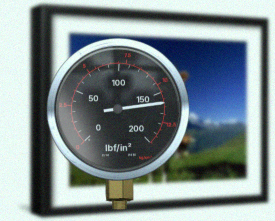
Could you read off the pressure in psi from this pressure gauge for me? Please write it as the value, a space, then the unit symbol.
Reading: 160 psi
